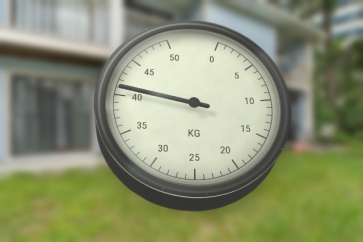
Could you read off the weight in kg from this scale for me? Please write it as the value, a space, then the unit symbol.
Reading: 41 kg
